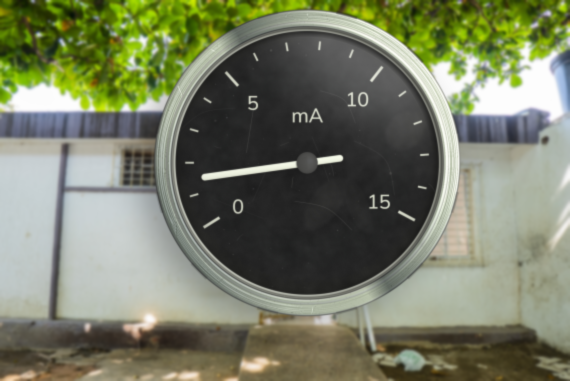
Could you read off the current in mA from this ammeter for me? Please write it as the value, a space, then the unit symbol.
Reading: 1.5 mA
